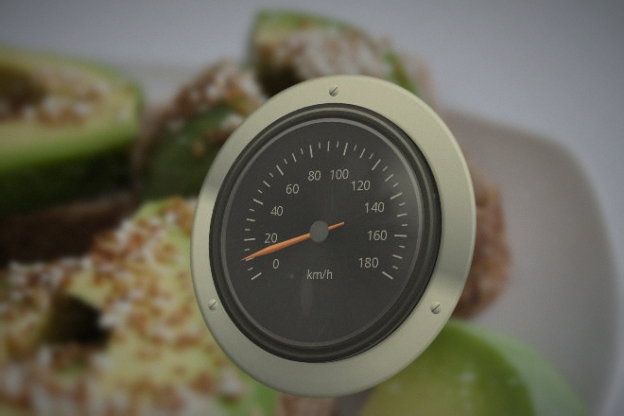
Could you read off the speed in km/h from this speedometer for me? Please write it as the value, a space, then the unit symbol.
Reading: 10 km/h
